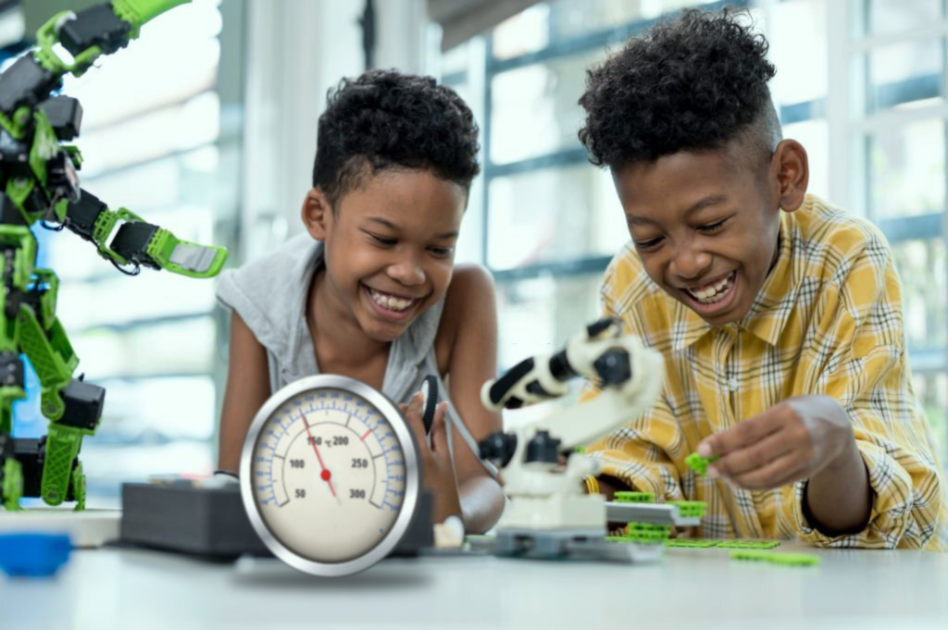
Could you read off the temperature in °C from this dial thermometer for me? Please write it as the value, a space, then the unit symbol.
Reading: 150 °C
